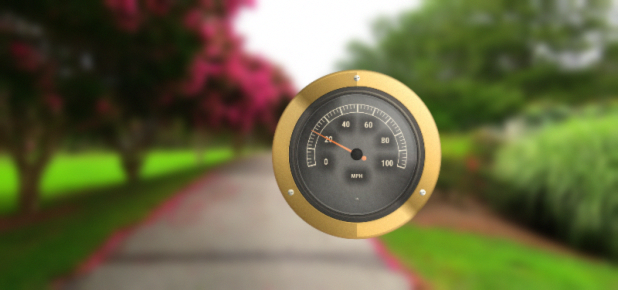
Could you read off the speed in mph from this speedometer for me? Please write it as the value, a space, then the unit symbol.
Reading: 20 mph
